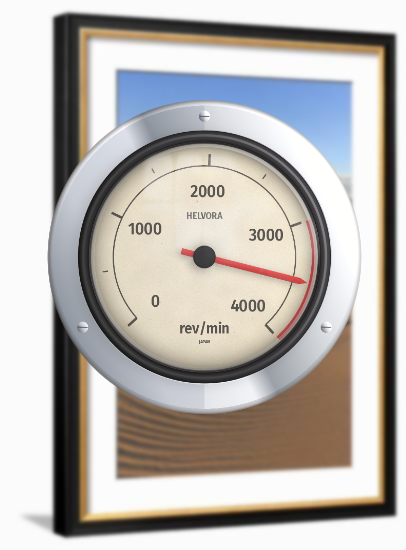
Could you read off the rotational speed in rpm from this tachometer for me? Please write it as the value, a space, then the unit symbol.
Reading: 3500 rpm
